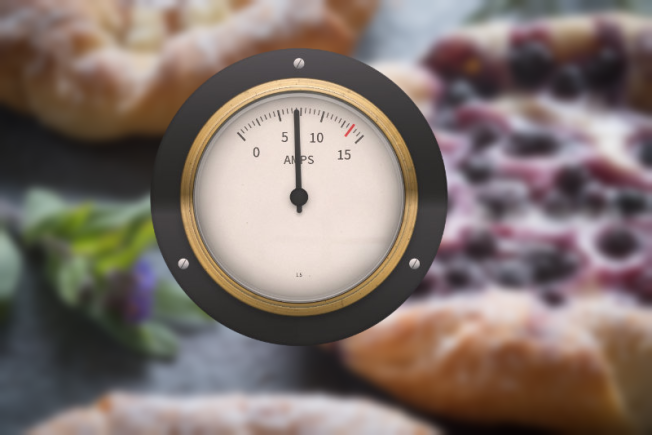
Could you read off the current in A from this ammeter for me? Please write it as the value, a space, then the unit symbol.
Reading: 7 A
